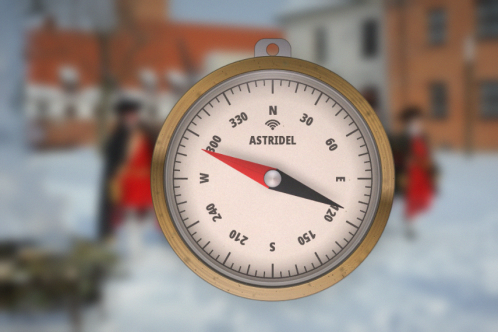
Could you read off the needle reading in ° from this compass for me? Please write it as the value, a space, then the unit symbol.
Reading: 292.5 °
